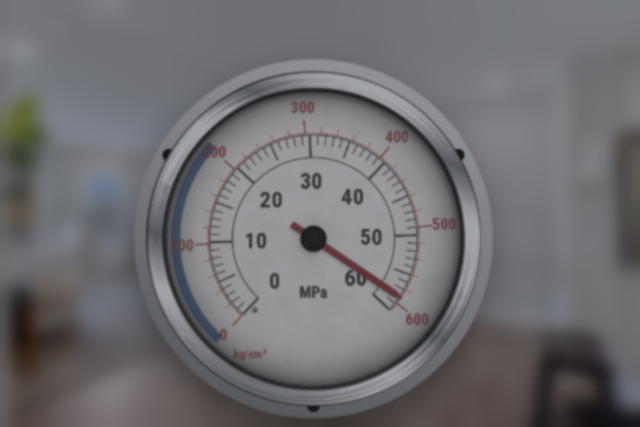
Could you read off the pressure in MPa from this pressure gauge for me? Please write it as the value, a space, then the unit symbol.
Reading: 58 MPa
